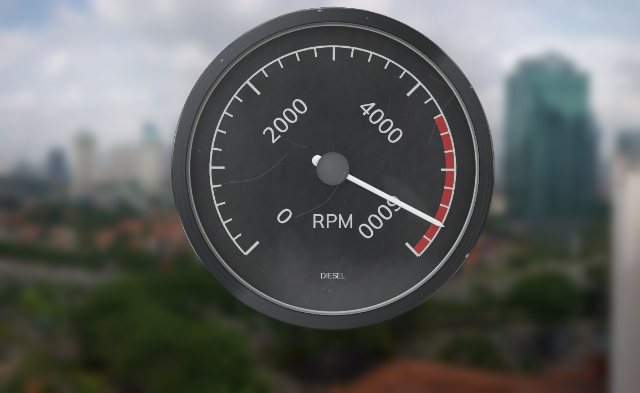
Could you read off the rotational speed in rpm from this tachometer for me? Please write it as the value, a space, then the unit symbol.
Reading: 5600 rpm
